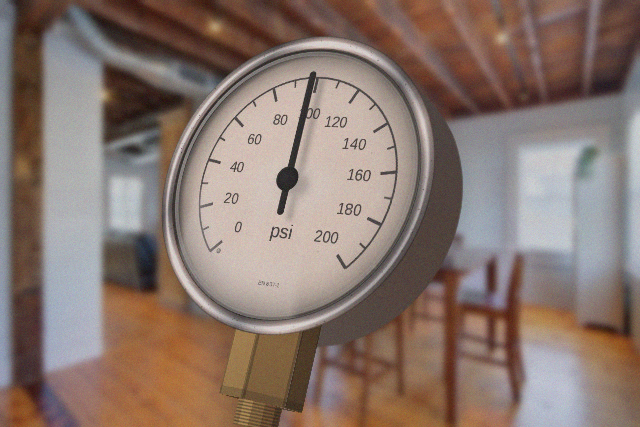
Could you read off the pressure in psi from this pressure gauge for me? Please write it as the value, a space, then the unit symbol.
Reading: 100 psi
